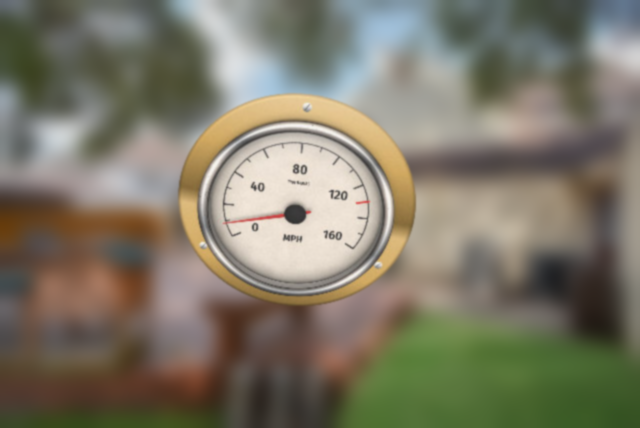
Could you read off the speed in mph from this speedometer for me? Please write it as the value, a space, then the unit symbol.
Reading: 10 mph
